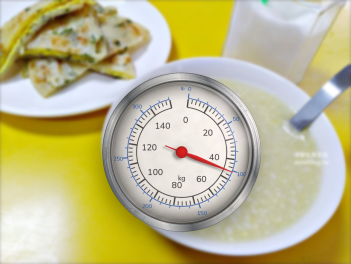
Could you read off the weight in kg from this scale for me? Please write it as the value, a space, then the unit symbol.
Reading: 46 kg
